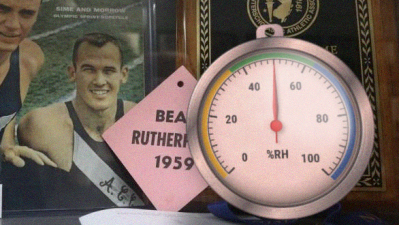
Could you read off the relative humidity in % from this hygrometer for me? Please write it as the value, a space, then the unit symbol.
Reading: 50 %
